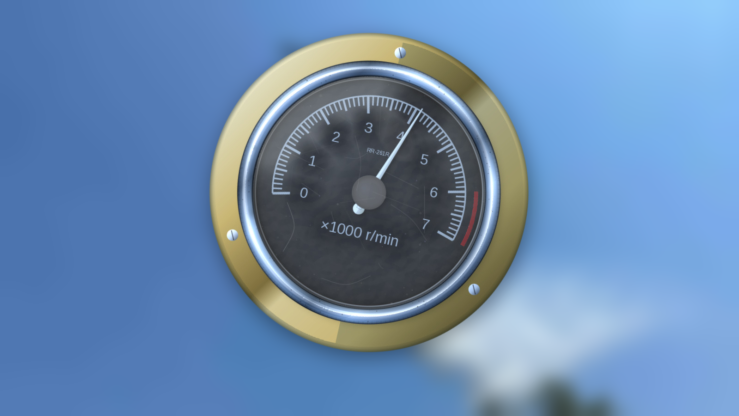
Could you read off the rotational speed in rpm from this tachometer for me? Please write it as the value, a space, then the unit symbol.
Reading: 4100 rpm
